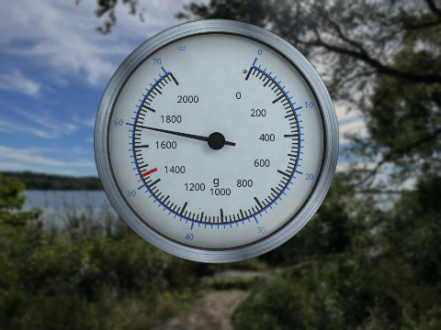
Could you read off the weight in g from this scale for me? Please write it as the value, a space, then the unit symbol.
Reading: 1700 g
